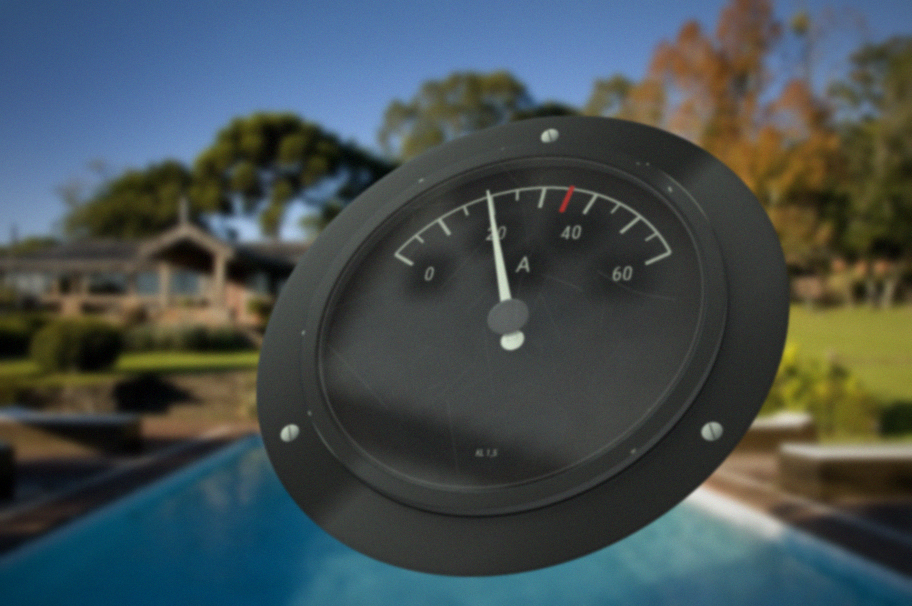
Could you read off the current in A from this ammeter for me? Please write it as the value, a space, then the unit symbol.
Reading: 20 A
